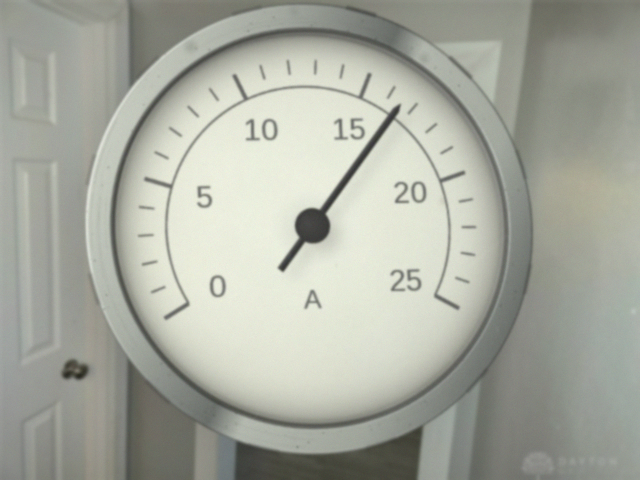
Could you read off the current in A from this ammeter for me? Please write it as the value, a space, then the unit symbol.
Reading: 16.5 A
